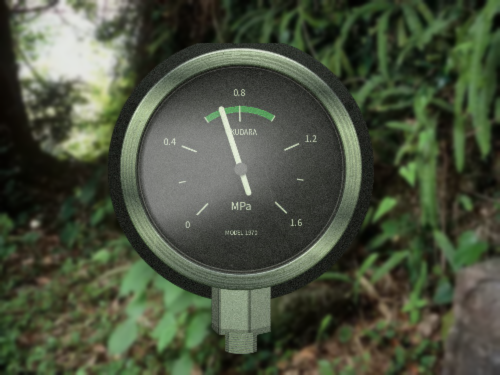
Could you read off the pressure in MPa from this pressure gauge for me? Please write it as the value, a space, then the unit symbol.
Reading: 0.7 MPa
